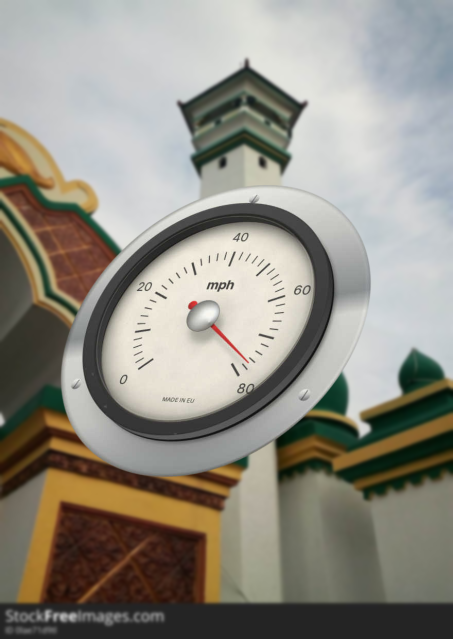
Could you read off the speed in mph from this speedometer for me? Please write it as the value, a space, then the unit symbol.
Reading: 77 mph
